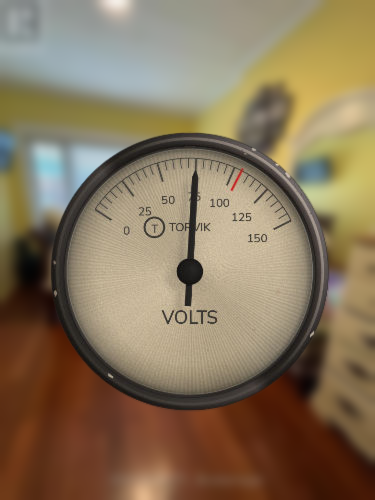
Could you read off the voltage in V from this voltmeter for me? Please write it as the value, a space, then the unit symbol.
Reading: 75 V
